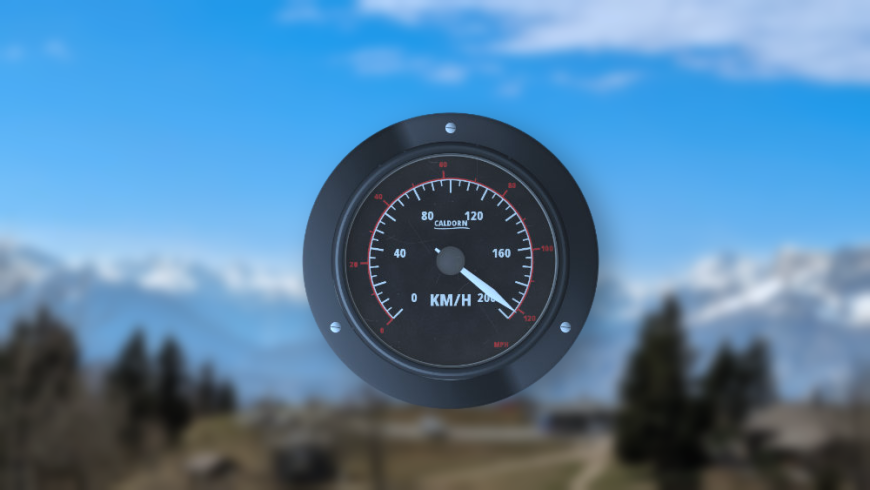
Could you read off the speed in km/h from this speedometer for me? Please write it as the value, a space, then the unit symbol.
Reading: 195 km/h
